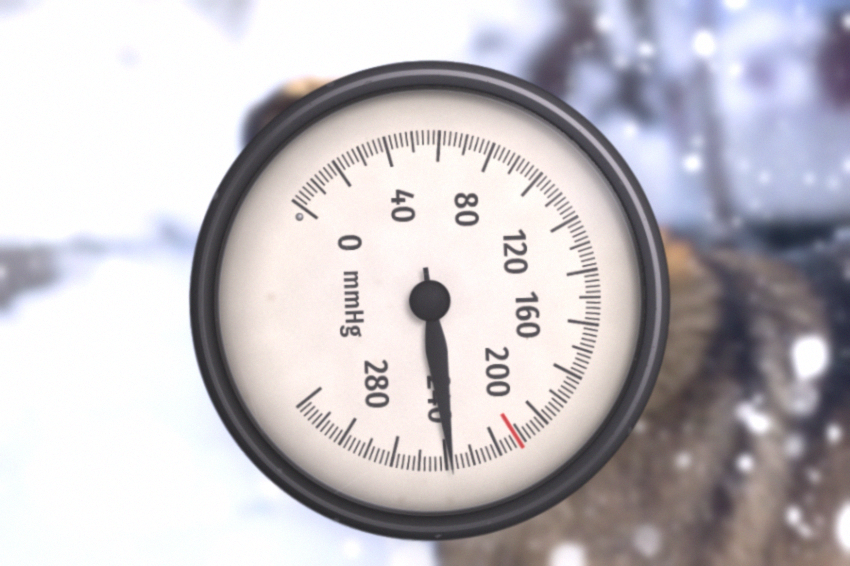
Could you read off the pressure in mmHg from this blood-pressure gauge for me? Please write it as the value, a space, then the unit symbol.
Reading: 238 mmHg
